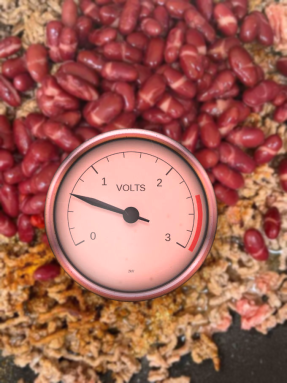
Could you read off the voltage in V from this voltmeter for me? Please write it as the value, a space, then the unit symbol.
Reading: 0.6 V
